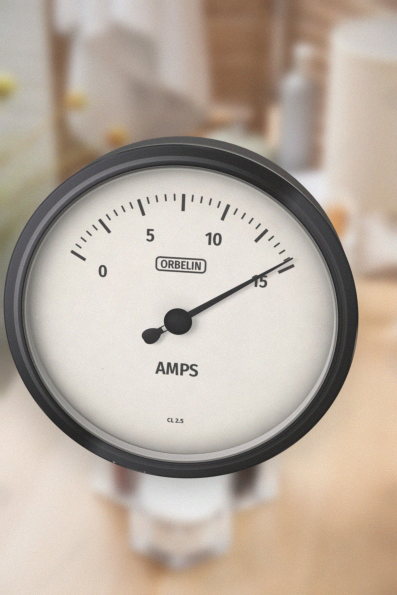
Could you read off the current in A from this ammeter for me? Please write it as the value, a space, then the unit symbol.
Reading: 14.5 A
